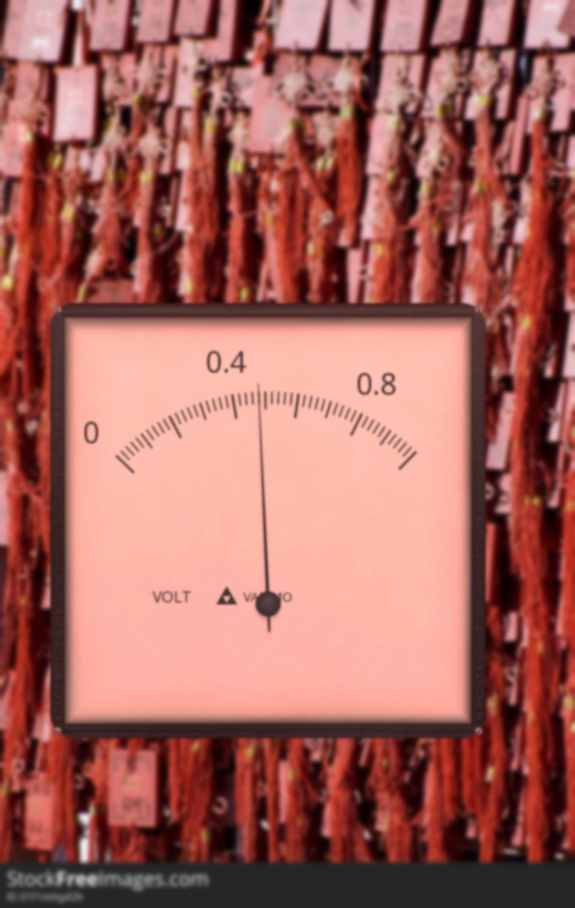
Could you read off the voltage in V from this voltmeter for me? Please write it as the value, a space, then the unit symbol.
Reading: 0.48 V
